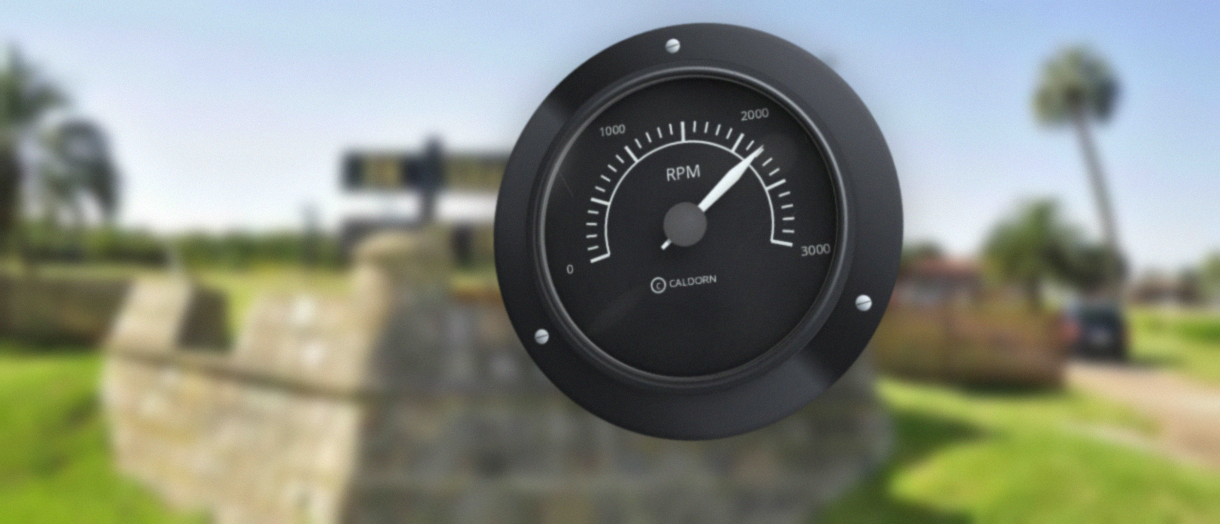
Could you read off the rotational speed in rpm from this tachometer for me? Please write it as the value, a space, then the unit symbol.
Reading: 2200 rpm
